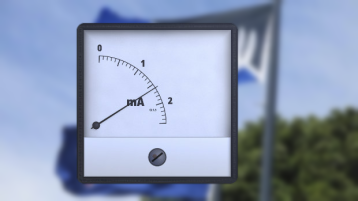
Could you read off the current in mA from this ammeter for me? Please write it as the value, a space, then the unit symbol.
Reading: 1.6 mA
